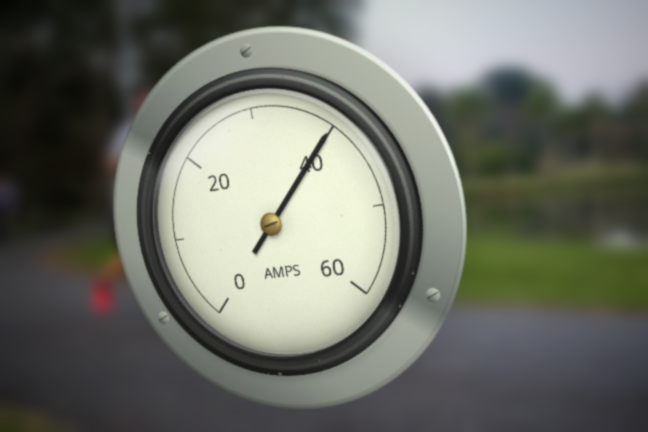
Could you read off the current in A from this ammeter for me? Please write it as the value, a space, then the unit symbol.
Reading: 40 A
